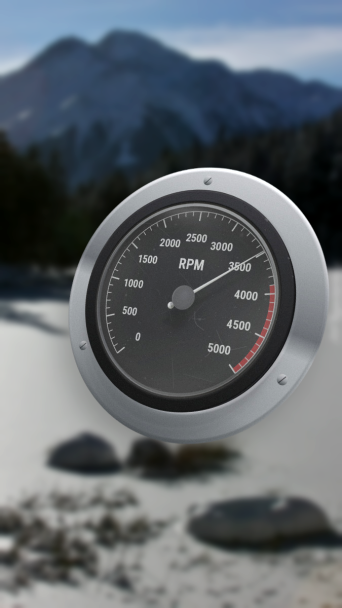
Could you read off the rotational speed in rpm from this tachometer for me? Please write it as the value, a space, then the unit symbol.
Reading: 3500 rpm
